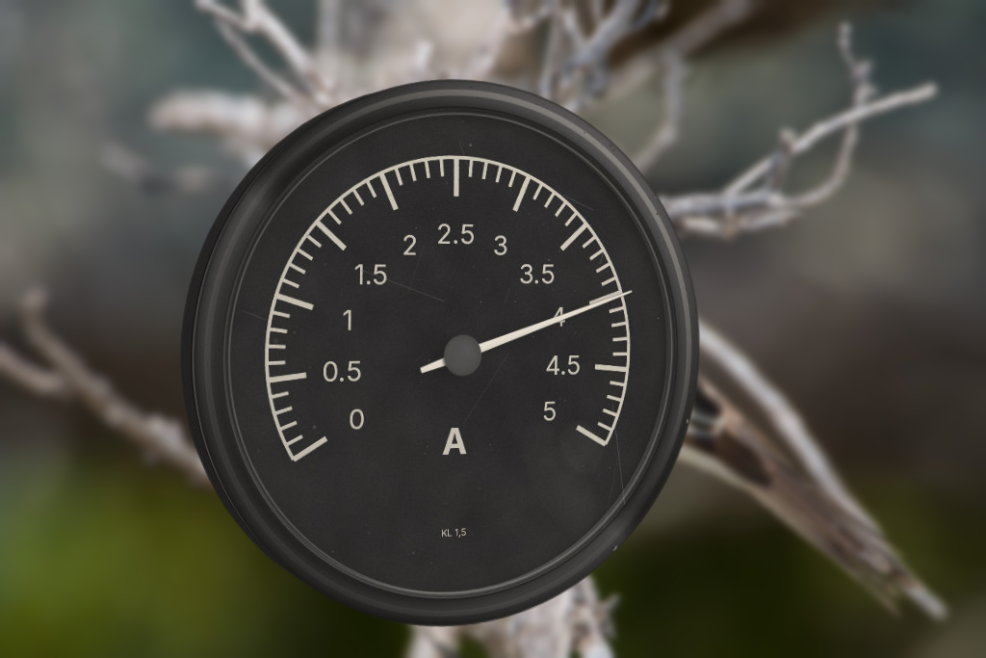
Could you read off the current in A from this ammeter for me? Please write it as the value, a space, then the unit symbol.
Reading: 4 A
